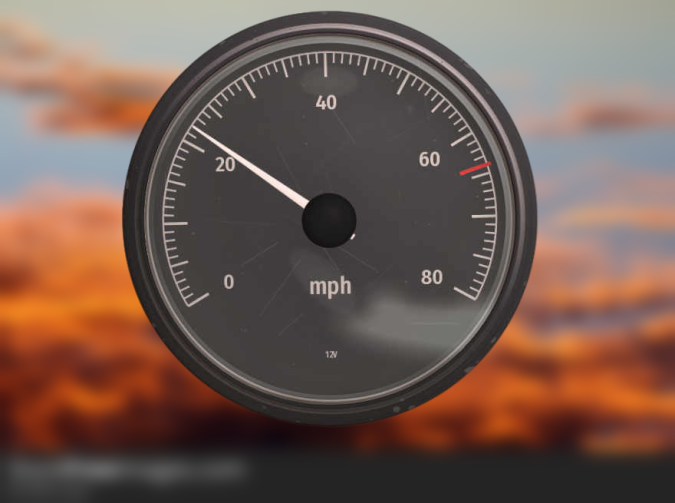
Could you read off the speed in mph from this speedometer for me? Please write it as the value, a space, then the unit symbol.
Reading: 22 mph
